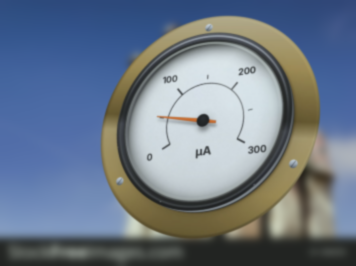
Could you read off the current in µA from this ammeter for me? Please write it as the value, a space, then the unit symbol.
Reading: 50 µA
